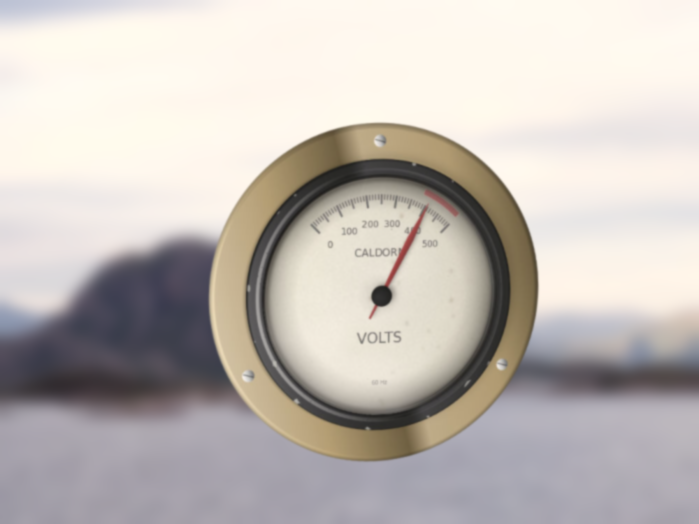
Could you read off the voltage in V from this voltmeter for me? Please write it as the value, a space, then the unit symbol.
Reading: 400 V
